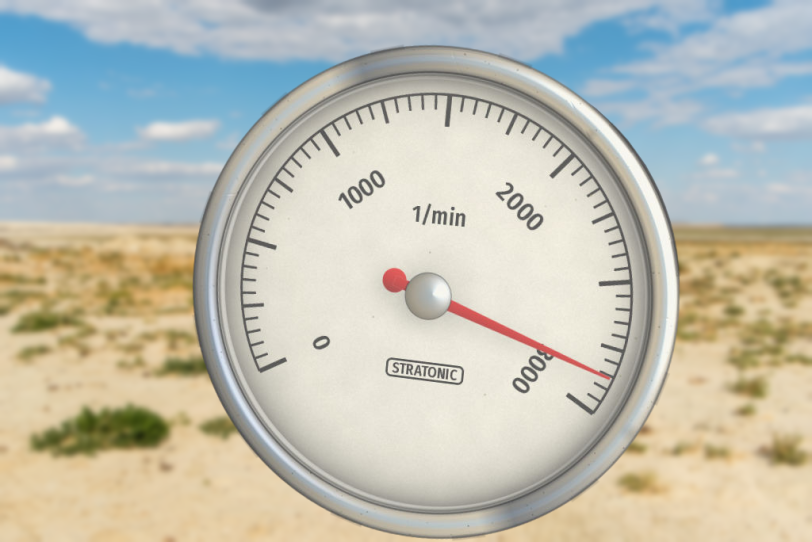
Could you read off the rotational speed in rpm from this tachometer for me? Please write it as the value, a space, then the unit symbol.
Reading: 2850 rpm
